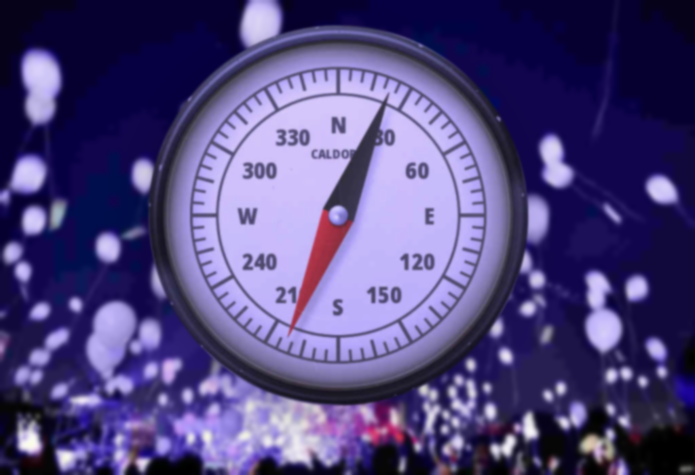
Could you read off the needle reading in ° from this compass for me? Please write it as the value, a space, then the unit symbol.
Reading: 202.5 °
